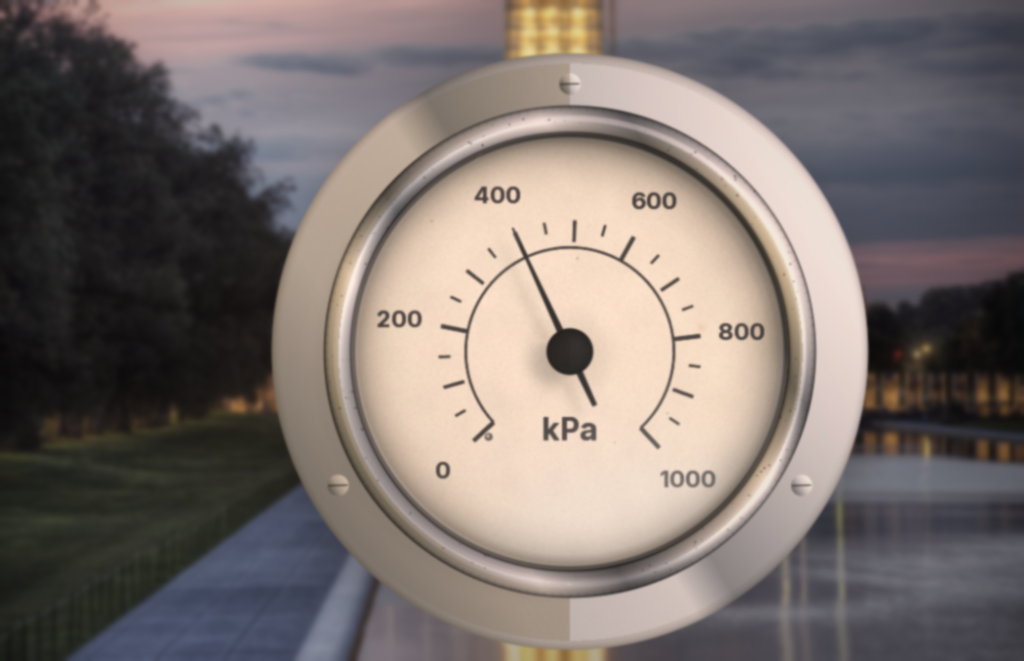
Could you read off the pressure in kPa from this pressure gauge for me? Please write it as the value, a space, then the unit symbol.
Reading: 400 kPa
